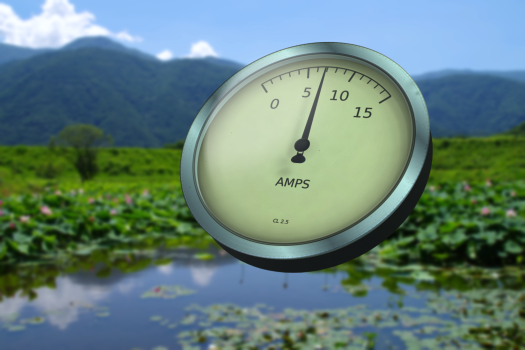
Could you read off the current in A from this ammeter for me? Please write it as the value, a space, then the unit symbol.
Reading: 7 A
